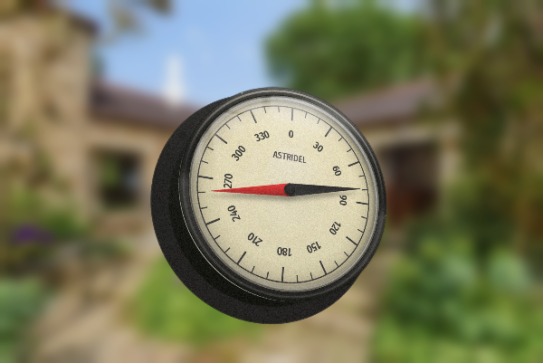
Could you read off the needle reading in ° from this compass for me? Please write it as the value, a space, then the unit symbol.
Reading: 260 °
